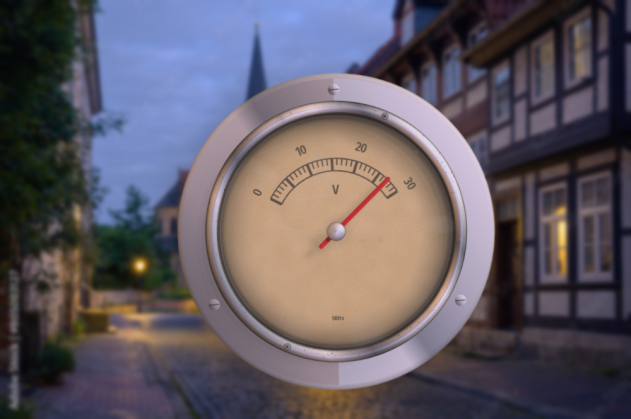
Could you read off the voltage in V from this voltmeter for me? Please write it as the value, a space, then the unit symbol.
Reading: 27 V
